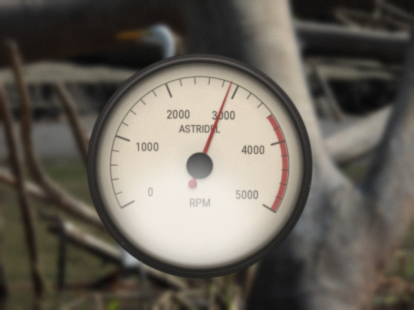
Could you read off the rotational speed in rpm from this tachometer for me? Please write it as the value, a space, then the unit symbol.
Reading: 2900 rpm
